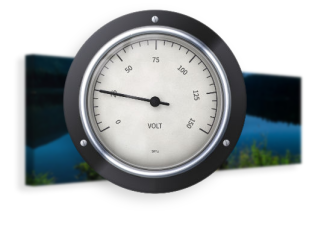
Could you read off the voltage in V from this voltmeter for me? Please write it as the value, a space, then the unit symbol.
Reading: 25 V
